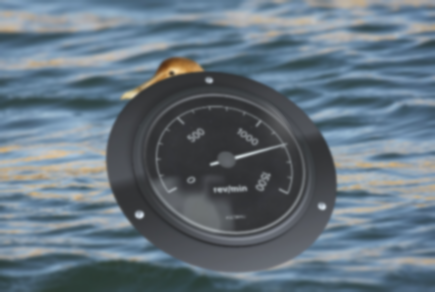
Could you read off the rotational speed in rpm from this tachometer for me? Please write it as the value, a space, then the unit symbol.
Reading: 1200 rpm
